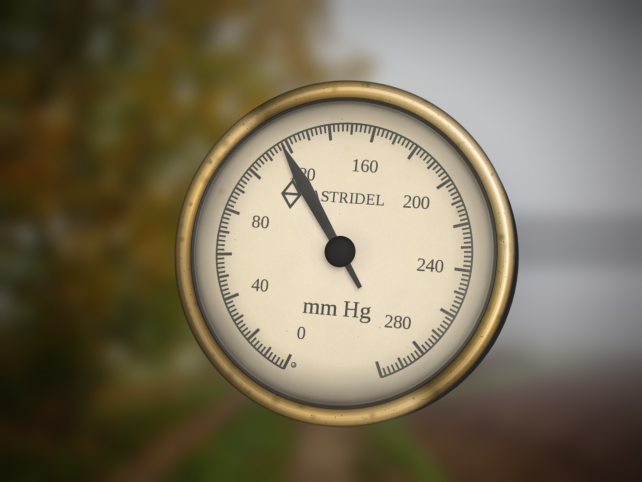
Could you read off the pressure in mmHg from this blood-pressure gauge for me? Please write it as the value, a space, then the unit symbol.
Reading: 118 mmHg
